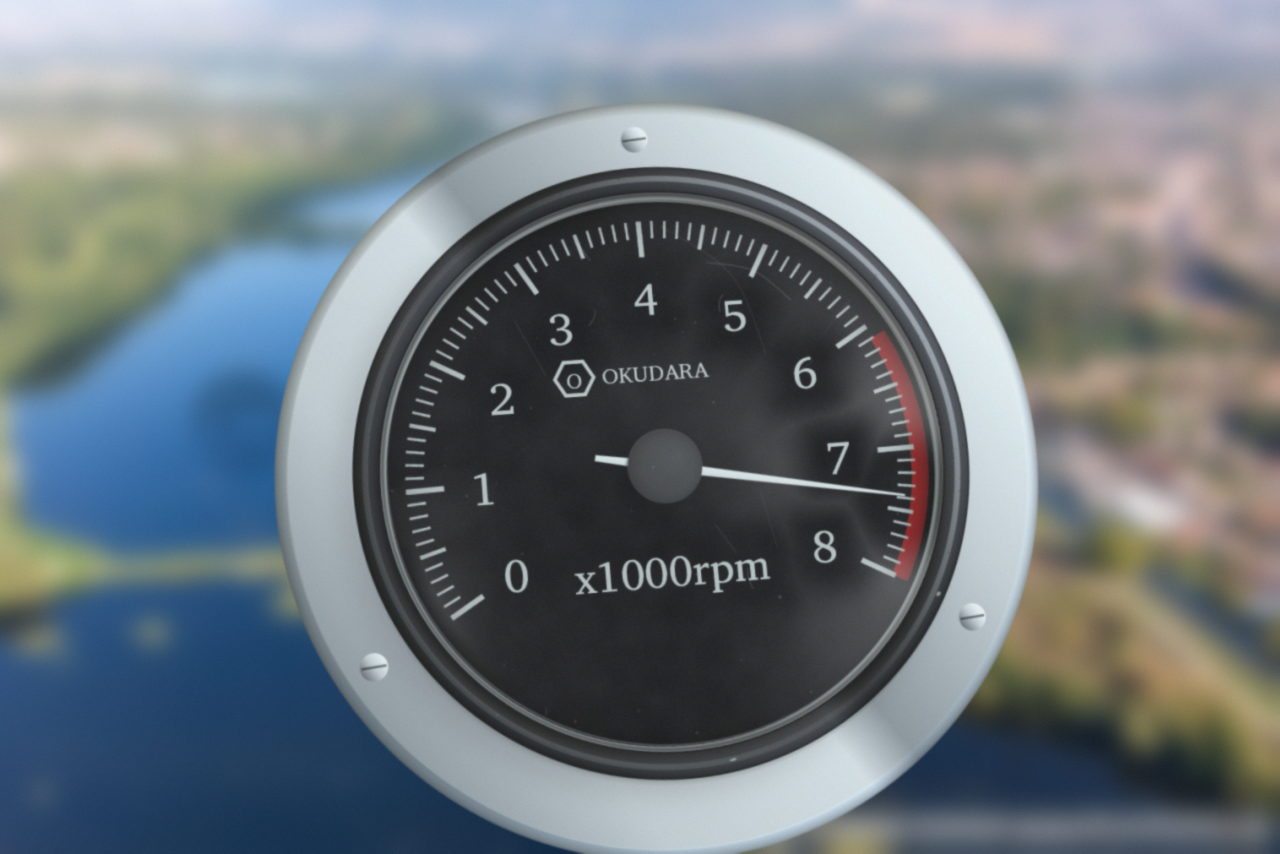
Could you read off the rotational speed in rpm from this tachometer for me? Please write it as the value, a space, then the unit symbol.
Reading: 7400 rpm
